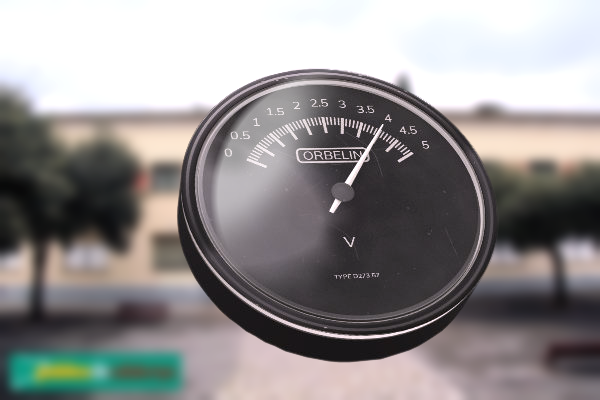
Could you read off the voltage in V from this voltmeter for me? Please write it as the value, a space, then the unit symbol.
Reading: 4 V
